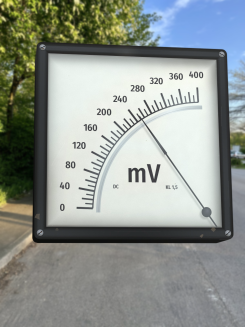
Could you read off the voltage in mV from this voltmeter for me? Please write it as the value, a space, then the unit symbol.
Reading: 250 mV
